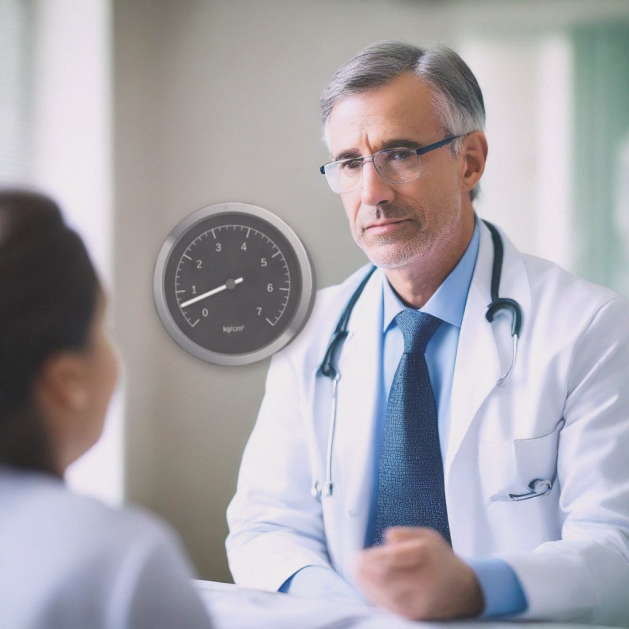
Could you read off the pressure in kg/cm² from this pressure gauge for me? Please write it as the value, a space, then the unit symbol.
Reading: 0.6 kg/cm²
